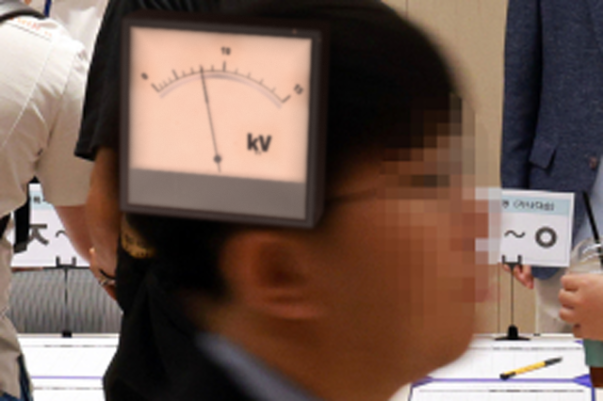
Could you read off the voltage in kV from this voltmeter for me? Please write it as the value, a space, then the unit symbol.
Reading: 8 kV
